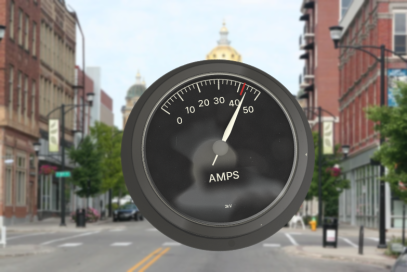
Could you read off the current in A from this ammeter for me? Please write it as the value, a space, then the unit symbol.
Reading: 44 A
